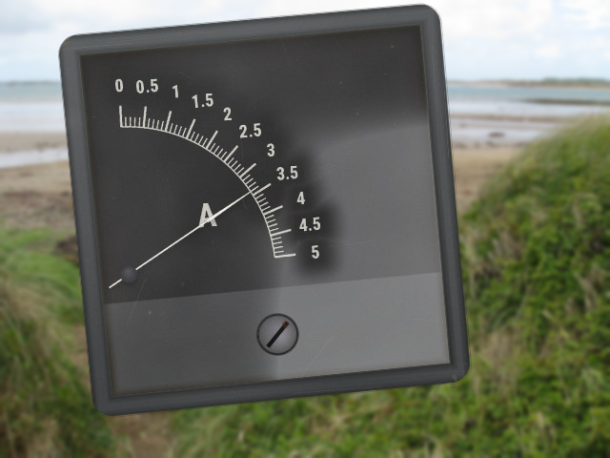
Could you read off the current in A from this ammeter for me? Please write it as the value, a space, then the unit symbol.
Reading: 3.4 A
